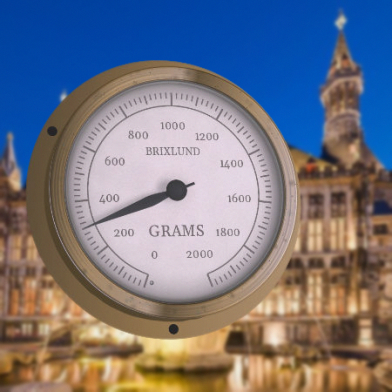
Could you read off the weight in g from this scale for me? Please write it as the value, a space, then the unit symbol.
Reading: 300 g
